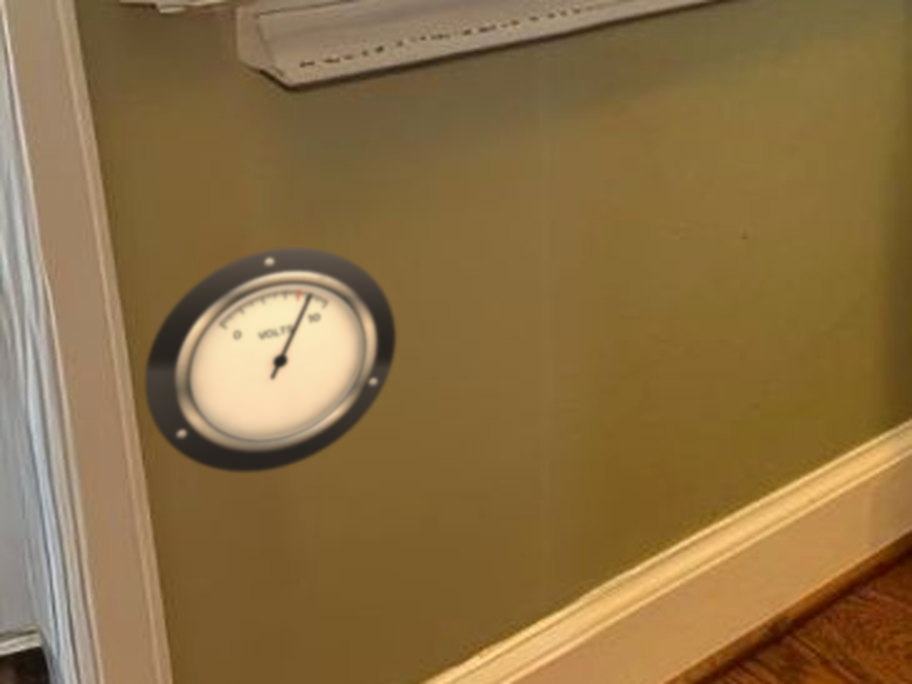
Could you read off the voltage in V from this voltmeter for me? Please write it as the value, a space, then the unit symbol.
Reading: 8 V
